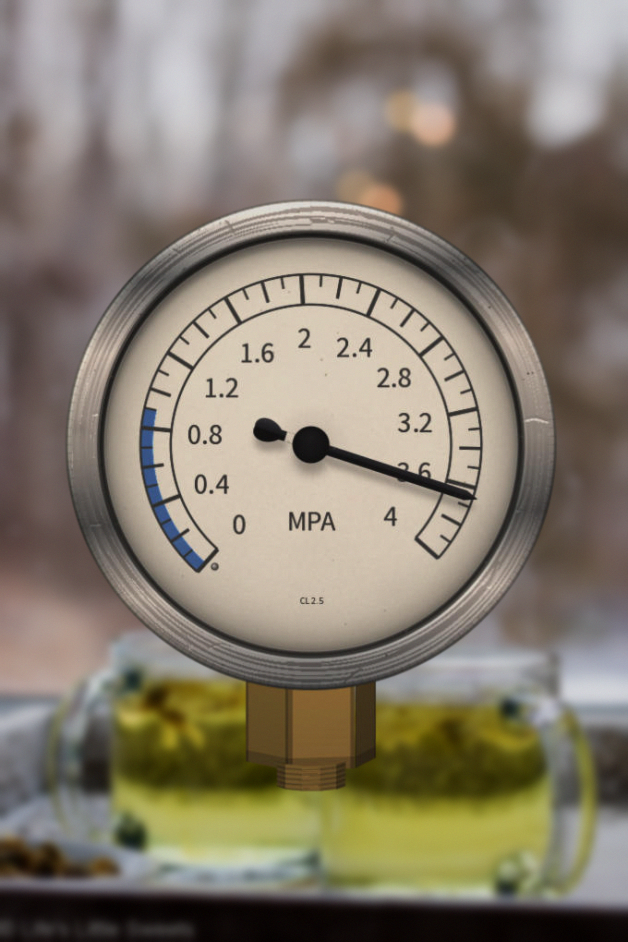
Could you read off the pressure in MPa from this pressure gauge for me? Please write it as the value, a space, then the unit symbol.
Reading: 3.65 MPa
